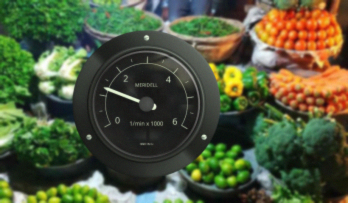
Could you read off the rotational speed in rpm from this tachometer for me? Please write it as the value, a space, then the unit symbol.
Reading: 1250 rpm
